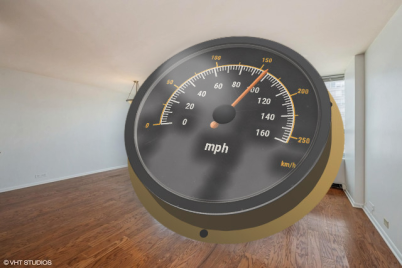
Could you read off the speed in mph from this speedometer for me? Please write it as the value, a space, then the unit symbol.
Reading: 100 mph
